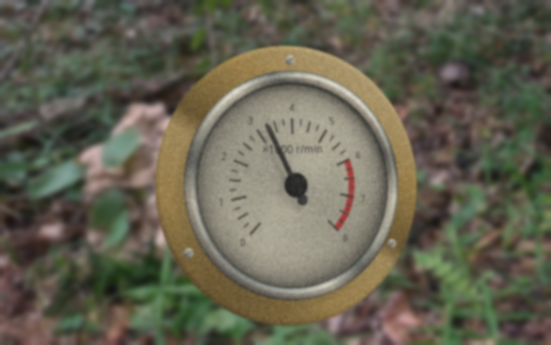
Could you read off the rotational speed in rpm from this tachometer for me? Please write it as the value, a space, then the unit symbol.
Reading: 3250 rpm
